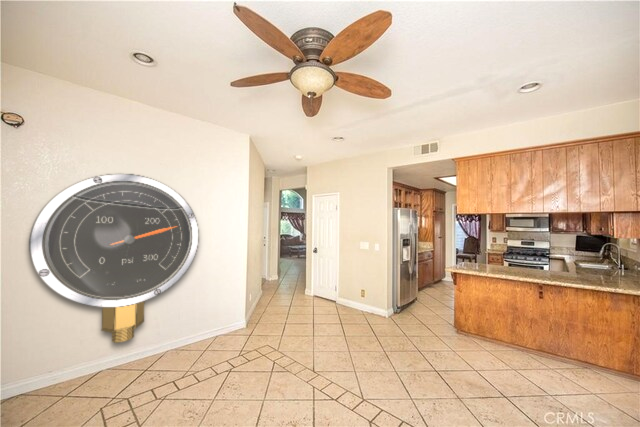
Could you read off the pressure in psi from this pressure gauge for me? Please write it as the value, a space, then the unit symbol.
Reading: 230 psi
